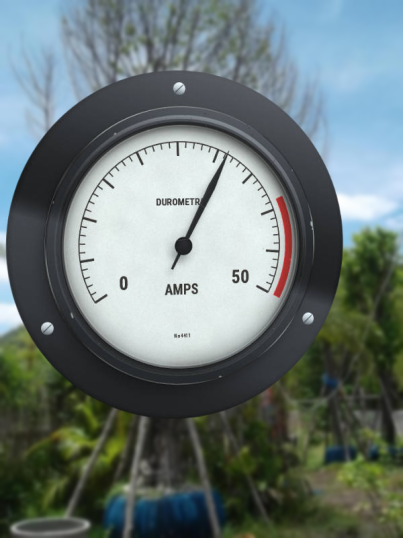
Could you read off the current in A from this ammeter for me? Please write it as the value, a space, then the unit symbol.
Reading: 31 A
